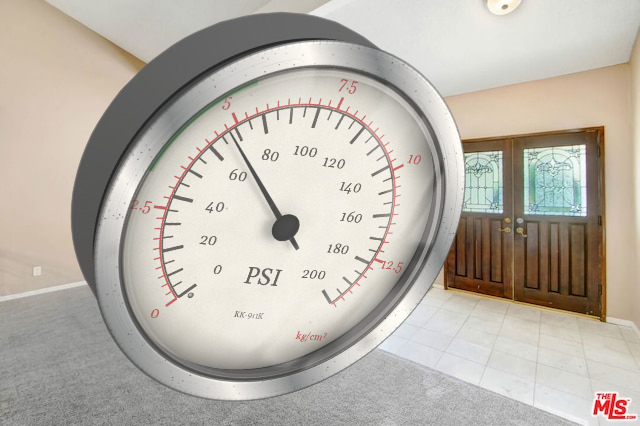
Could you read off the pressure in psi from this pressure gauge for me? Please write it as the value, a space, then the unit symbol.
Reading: 67.5 psi
